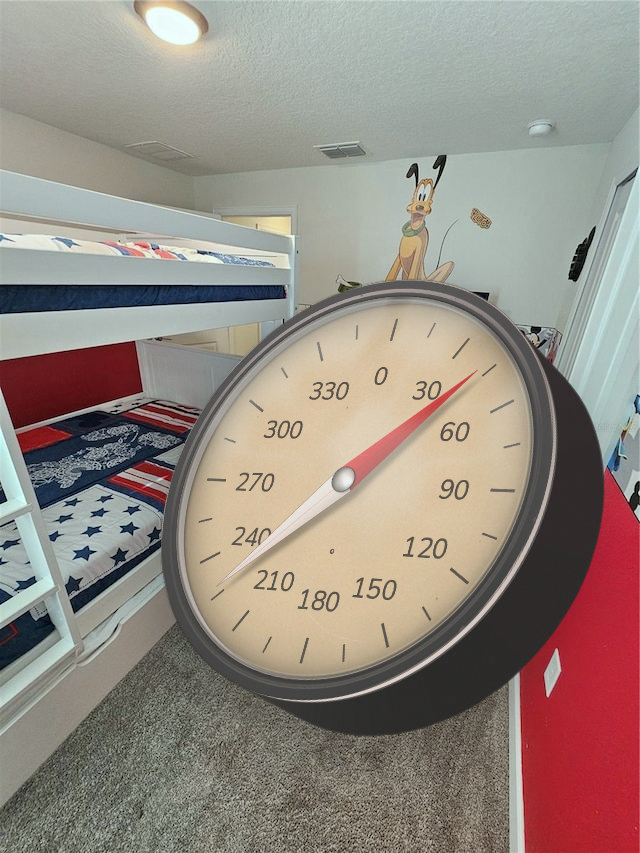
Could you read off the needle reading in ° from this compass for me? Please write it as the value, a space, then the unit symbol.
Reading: 45 °
